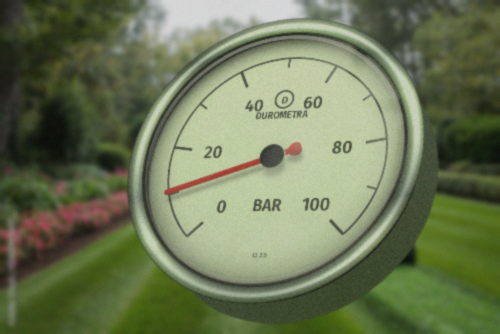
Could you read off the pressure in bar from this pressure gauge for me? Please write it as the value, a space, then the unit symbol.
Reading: 10 bar
